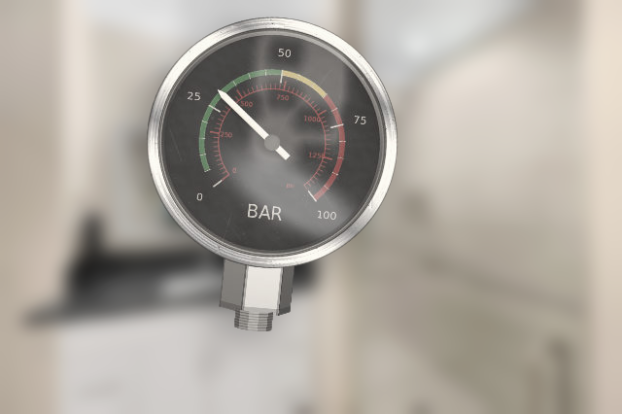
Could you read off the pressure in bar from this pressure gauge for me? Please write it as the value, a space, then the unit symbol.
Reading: 30 bar
